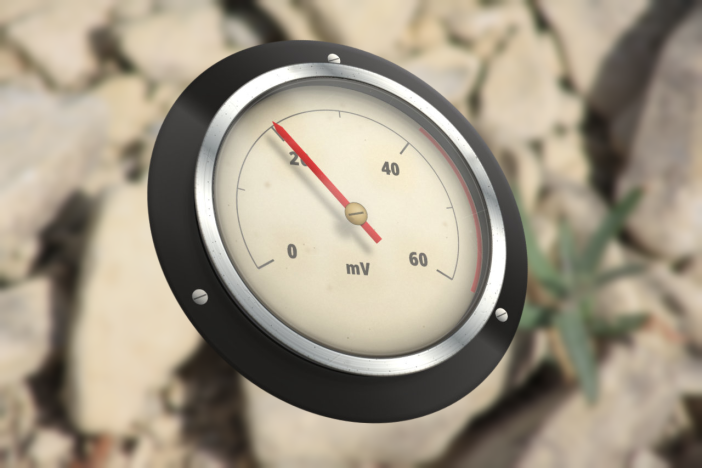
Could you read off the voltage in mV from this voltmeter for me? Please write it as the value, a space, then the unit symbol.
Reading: 20 mV
